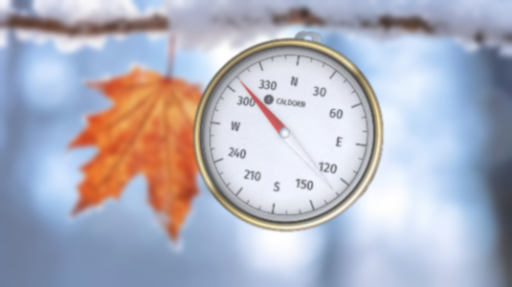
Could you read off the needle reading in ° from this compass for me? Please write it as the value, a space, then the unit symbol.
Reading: 310 °
